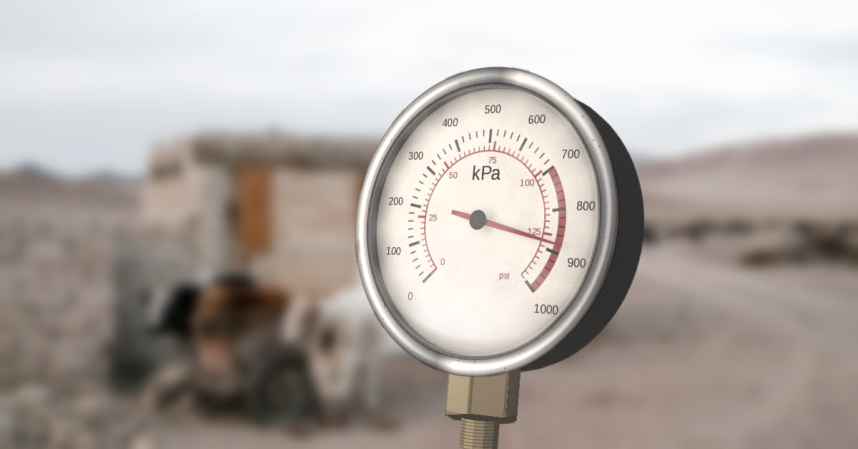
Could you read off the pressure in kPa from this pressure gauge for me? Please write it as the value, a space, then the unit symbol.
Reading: 880 kPa
